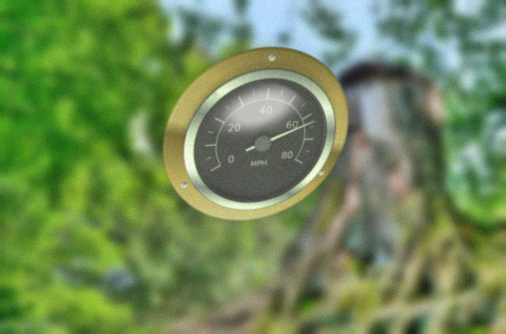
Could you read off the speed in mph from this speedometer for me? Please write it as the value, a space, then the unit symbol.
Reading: 62.5 mph
